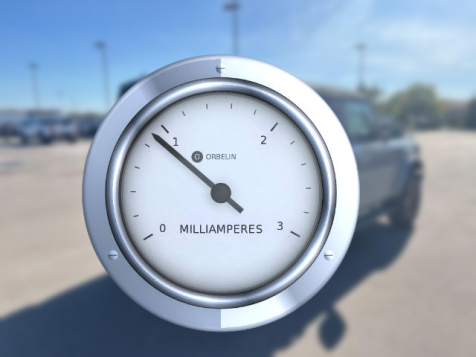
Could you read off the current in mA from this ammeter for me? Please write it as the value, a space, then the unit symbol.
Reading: 0.9 mA
